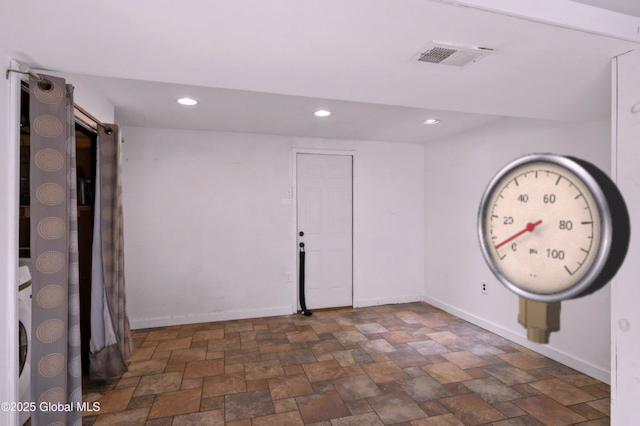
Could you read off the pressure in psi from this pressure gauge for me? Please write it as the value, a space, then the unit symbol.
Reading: 5 psi
